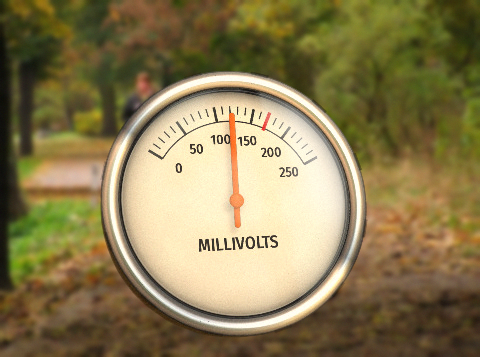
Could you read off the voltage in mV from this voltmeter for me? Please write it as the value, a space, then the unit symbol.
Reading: 120 mV
